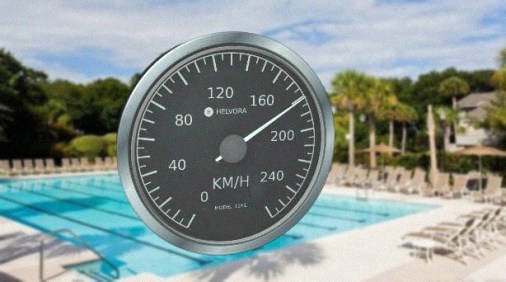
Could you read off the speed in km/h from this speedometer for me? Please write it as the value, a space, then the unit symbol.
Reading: 180 km/h
